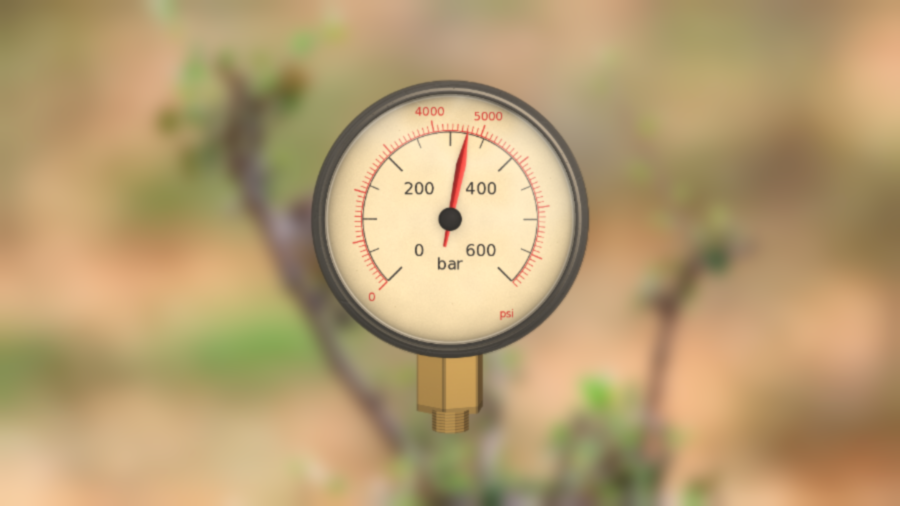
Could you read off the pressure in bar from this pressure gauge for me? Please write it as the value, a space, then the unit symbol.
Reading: 325 bar
